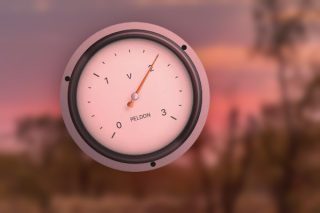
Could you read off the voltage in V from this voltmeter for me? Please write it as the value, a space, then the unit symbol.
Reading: 2 V
